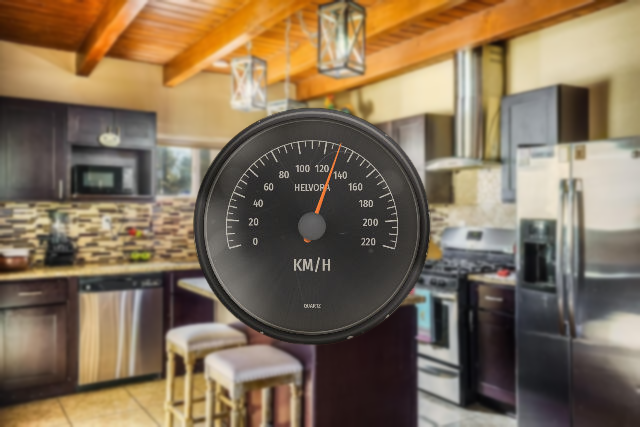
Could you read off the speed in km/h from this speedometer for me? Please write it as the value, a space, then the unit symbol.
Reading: 130 km/h
